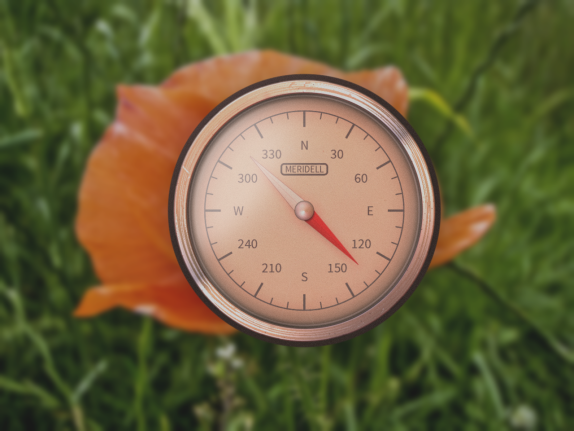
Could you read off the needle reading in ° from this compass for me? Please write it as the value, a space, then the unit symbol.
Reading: 135 °
